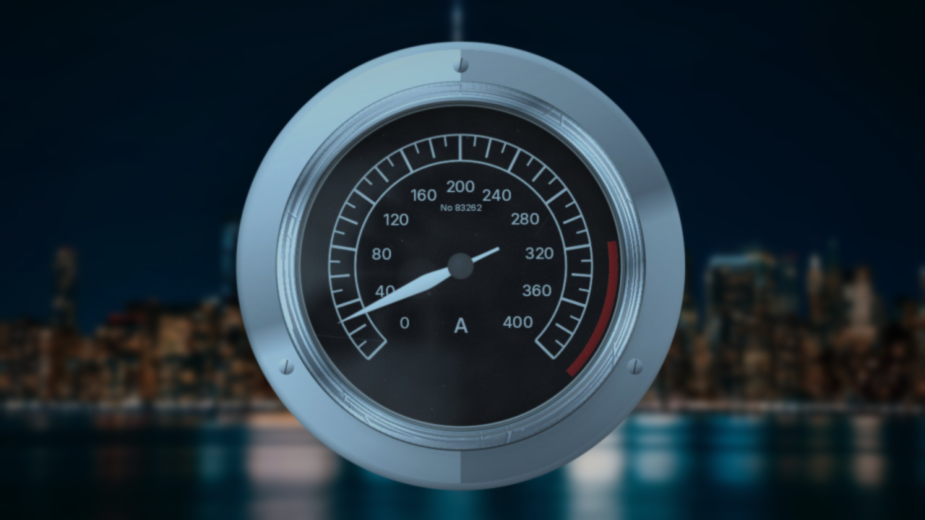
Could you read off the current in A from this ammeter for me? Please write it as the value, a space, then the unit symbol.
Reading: 30 A
